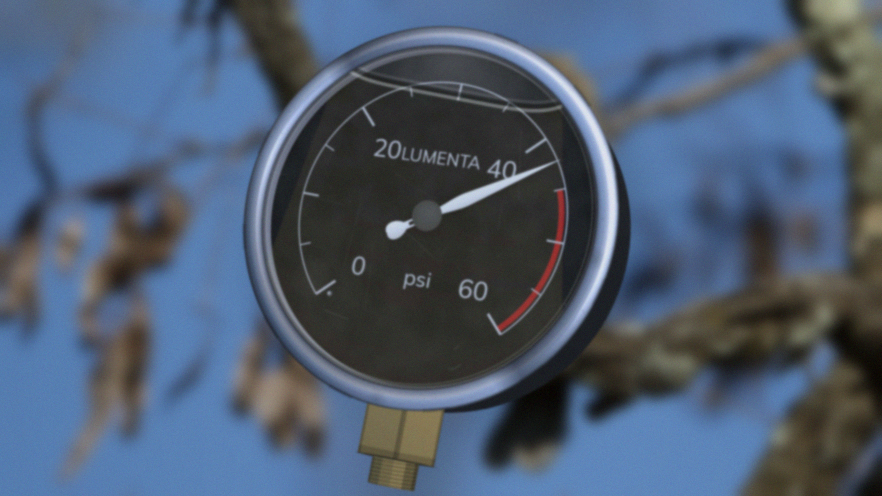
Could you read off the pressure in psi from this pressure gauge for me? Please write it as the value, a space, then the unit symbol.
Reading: 42.5 psi
